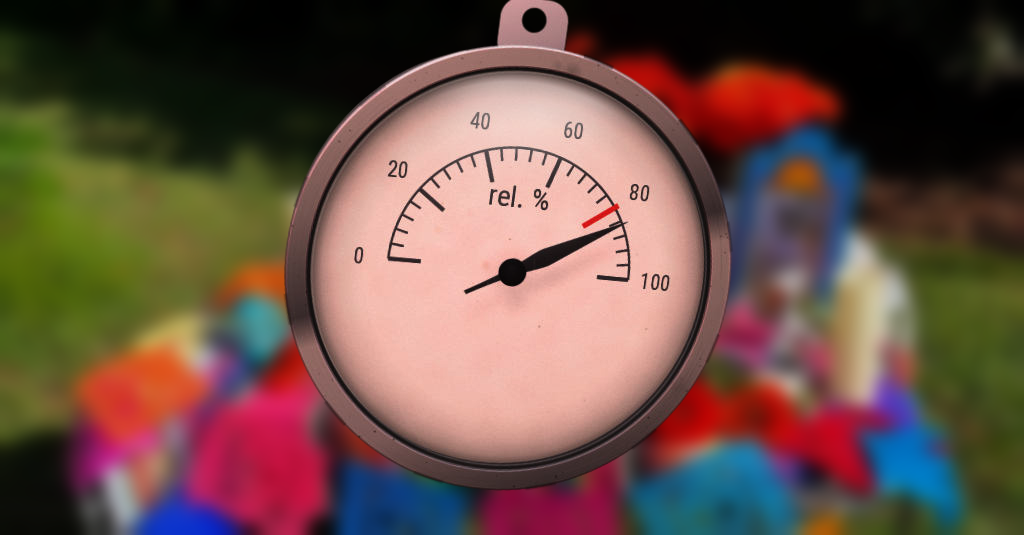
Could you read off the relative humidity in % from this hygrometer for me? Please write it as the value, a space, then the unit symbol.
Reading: 84 %
